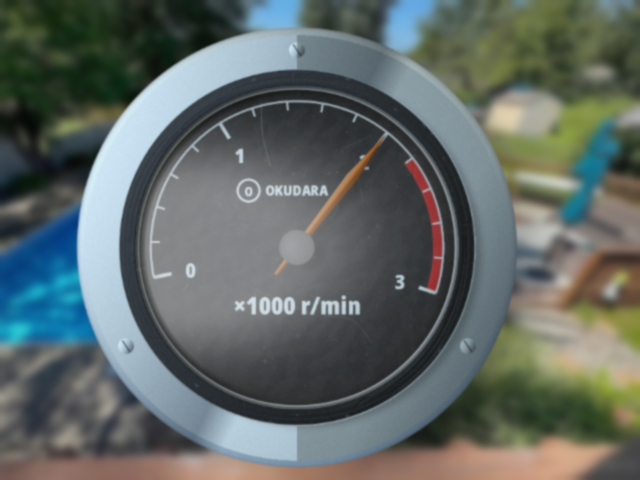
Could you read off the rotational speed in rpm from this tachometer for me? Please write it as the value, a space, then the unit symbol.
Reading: 2000 rpm
